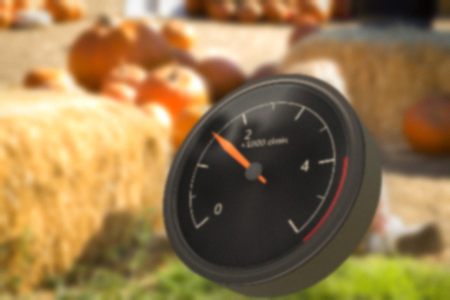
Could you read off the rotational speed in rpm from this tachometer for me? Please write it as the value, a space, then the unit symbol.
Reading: 1500 rpm
